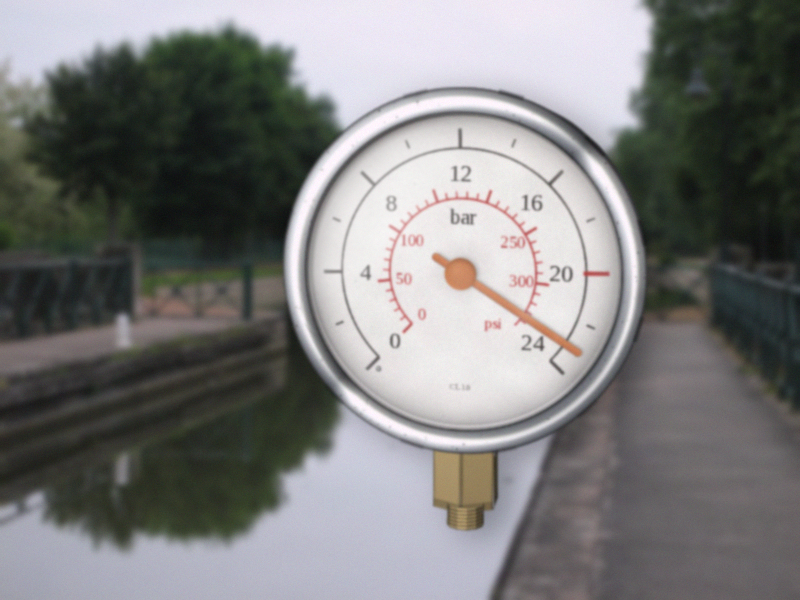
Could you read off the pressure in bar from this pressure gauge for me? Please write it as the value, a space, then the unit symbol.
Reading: 23 bar
